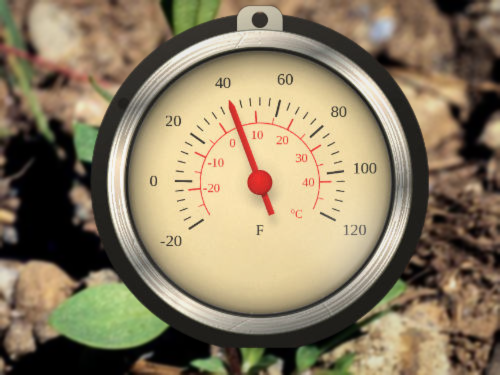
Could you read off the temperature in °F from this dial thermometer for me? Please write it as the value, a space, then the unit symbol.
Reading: 40 °F
